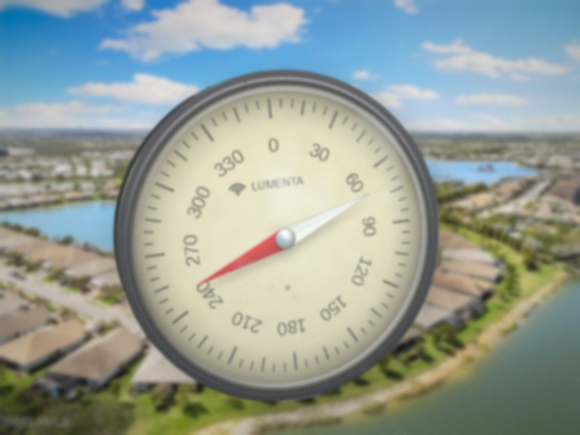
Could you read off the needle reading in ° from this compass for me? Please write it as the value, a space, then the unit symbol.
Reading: 250 °
